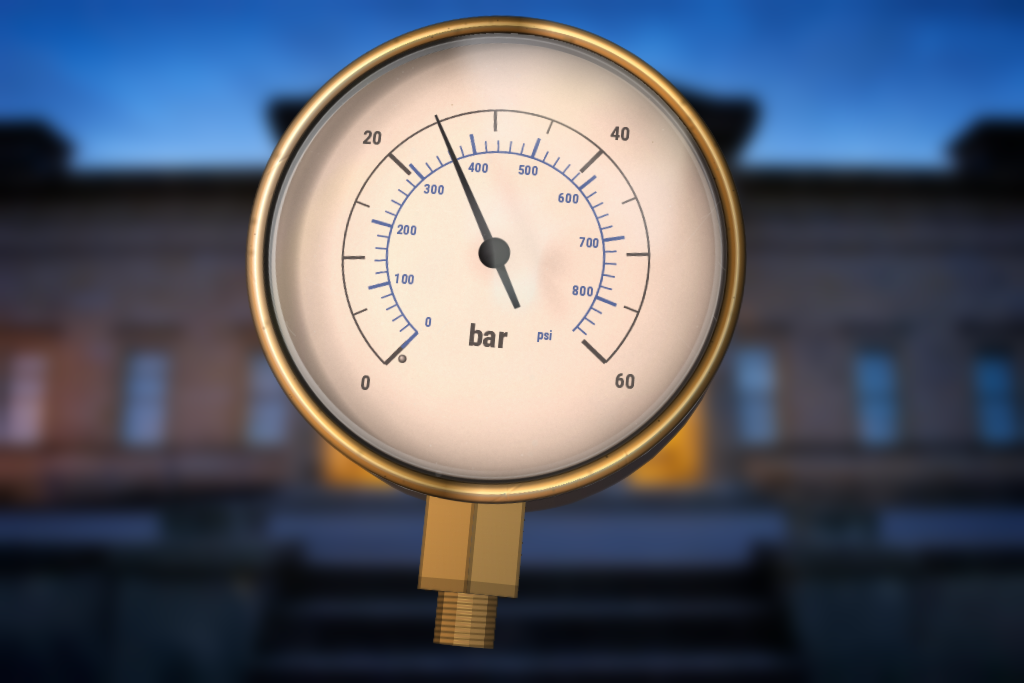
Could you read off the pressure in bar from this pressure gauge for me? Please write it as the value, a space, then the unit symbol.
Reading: 25 bar
